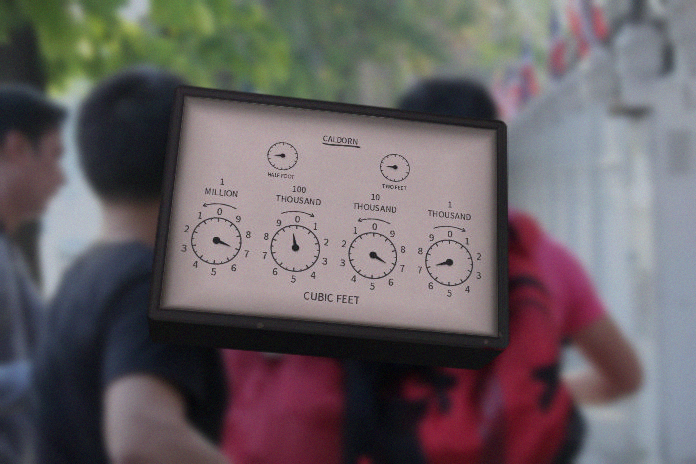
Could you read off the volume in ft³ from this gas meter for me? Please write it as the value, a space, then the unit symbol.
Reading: 696700 ft³
